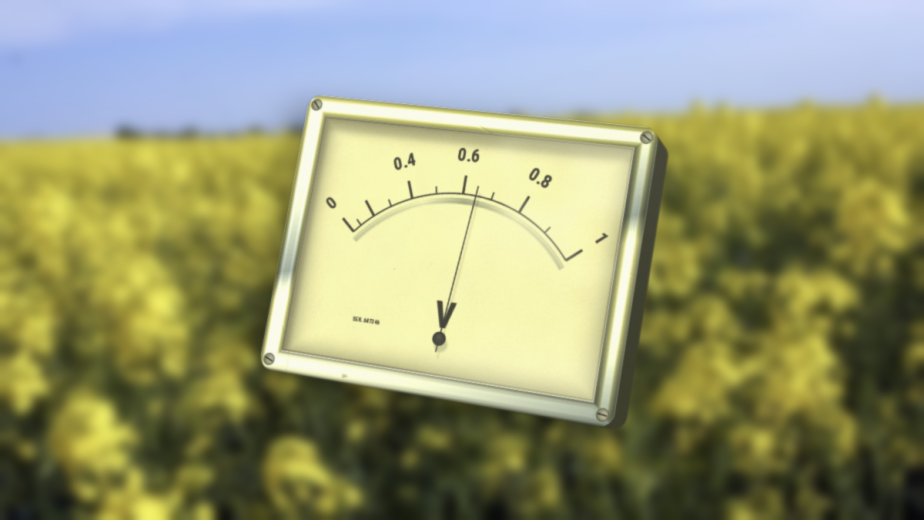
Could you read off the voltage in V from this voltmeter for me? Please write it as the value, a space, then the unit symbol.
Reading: 0.65 V
